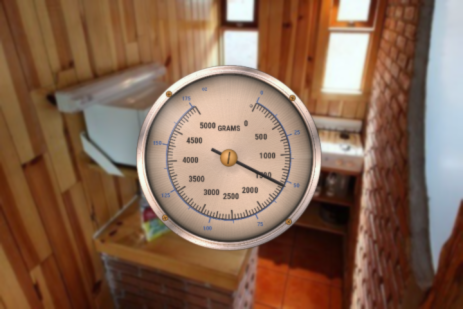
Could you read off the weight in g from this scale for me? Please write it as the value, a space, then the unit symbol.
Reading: 1500 g
